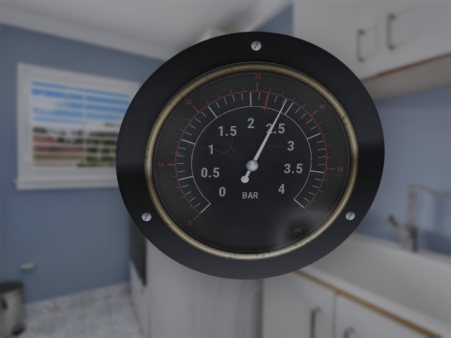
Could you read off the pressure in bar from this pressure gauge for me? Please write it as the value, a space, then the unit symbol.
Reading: 2.4 bar
